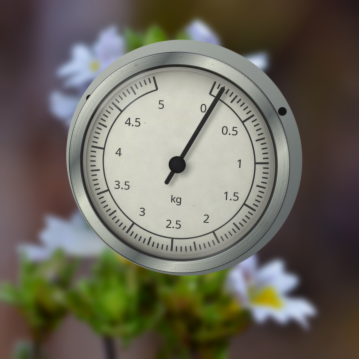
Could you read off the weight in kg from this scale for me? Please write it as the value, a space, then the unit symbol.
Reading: 0.1 kg
